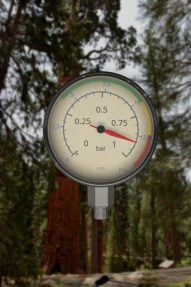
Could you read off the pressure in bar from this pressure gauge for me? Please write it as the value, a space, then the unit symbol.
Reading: 0.9 bar
